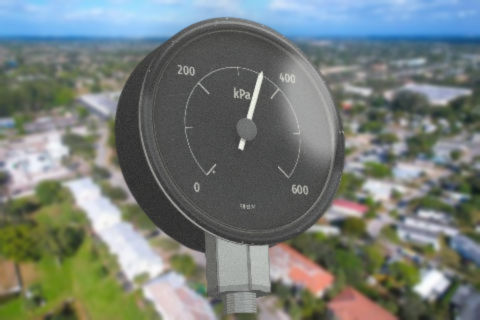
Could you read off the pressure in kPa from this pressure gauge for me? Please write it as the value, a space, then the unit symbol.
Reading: 350 kPa
